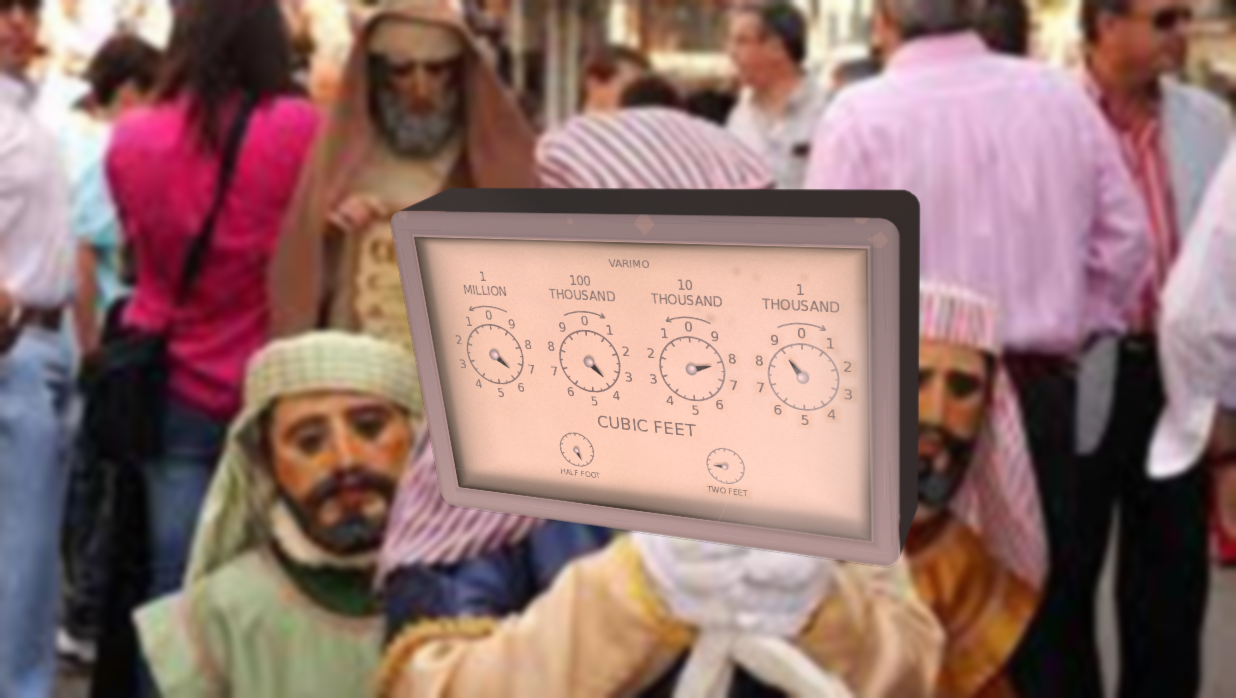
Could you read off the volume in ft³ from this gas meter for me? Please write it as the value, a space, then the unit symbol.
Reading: 637900 ft³
